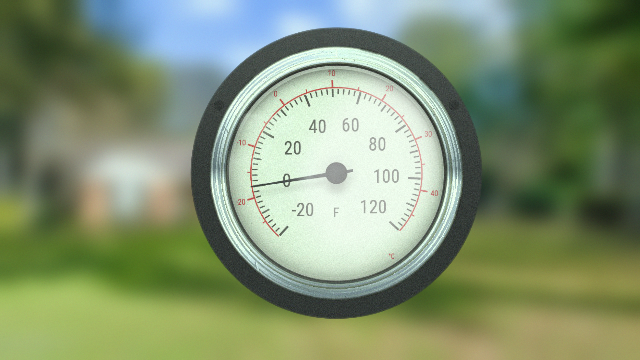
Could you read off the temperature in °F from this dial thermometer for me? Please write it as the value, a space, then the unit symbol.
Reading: 0 °F
